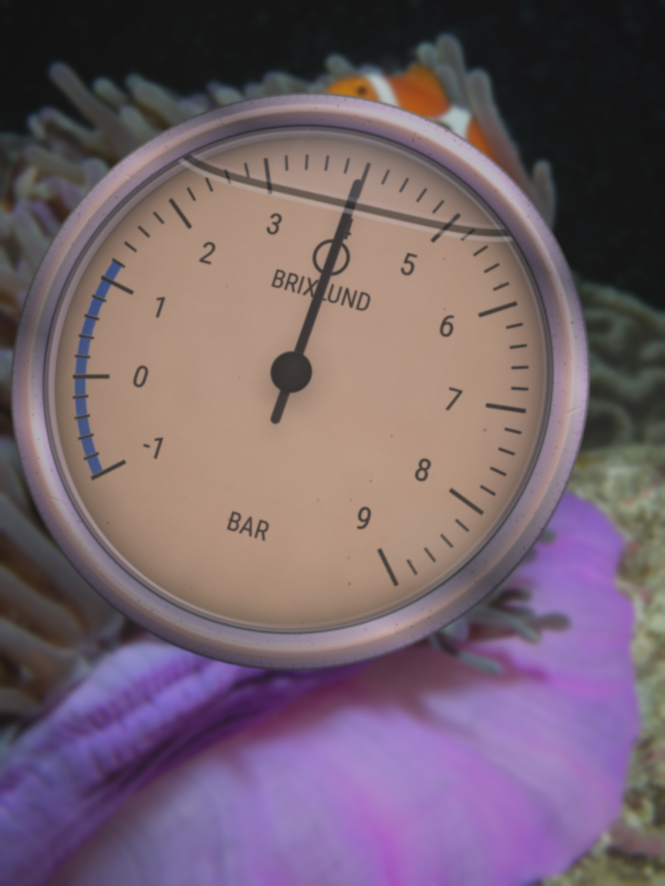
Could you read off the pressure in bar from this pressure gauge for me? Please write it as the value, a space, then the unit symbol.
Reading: 4 bar
